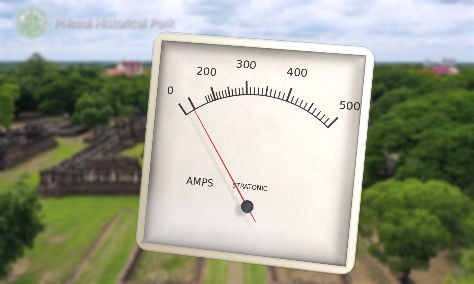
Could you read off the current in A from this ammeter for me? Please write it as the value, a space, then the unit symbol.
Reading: 100 A
